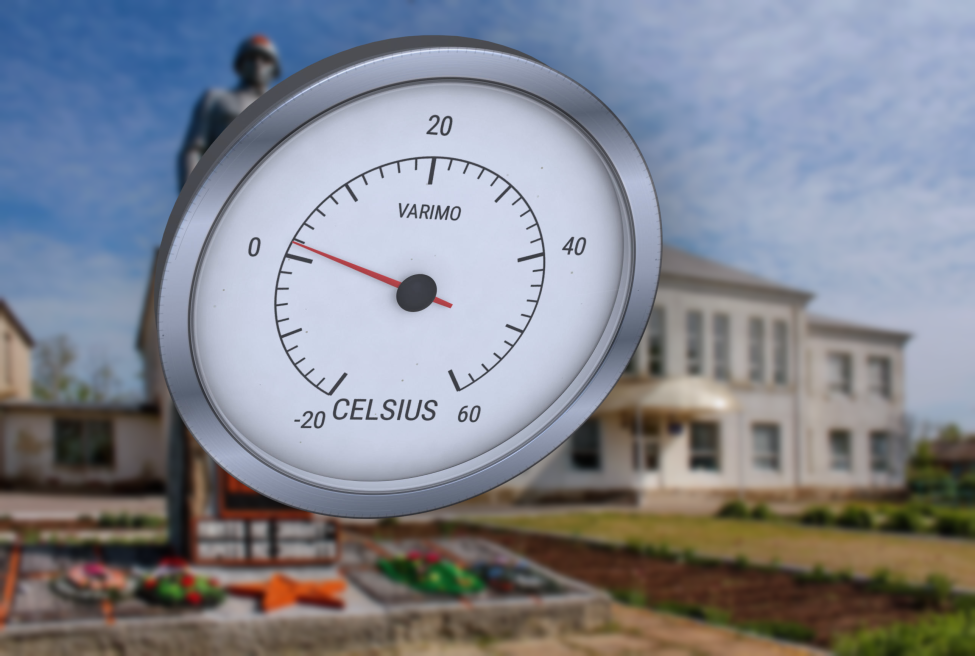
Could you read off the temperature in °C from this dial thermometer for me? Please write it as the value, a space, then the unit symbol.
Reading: 2 °C
